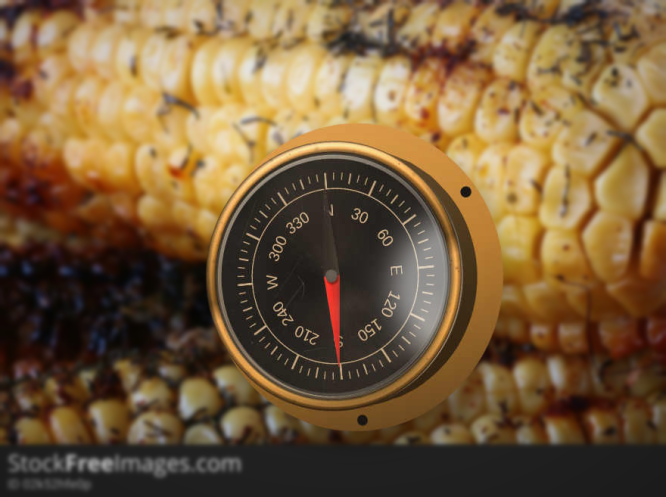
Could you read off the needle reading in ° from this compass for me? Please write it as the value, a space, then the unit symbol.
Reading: 180 °
